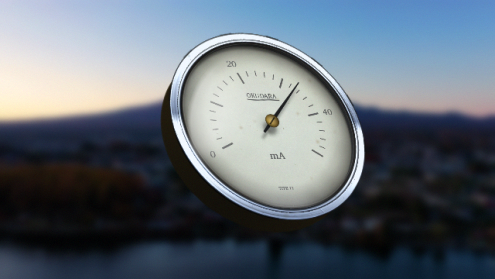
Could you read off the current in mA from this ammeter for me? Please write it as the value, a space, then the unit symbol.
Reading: 33 mA
